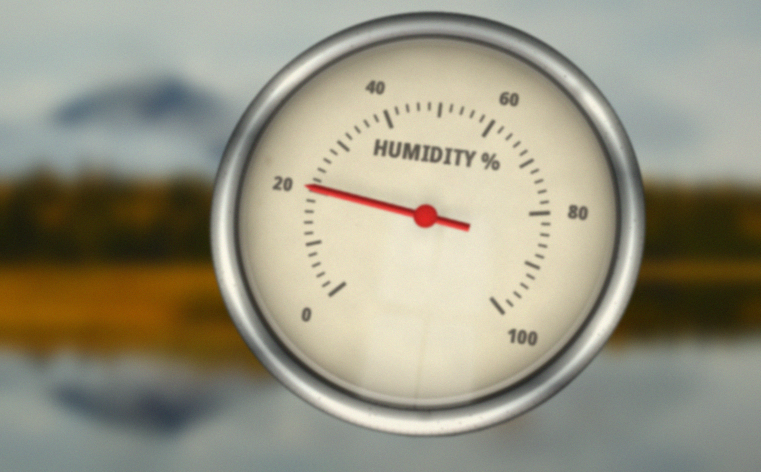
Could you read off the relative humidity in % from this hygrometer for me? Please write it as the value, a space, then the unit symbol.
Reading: 20 %
